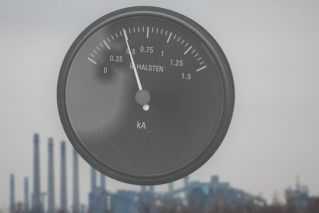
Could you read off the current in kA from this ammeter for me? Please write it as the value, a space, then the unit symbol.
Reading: 0.5 kA
